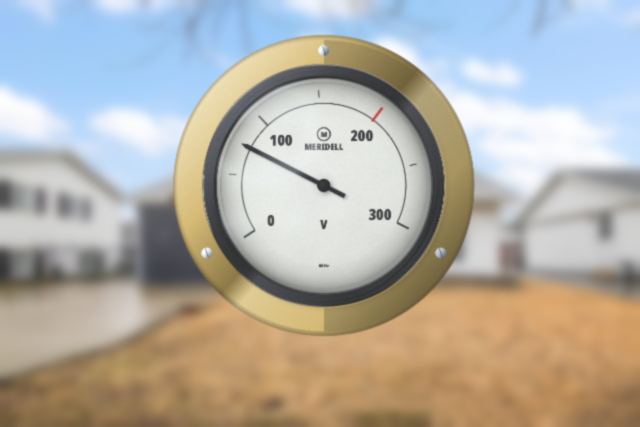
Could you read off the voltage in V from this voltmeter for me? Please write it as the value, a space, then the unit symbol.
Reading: 75 V
